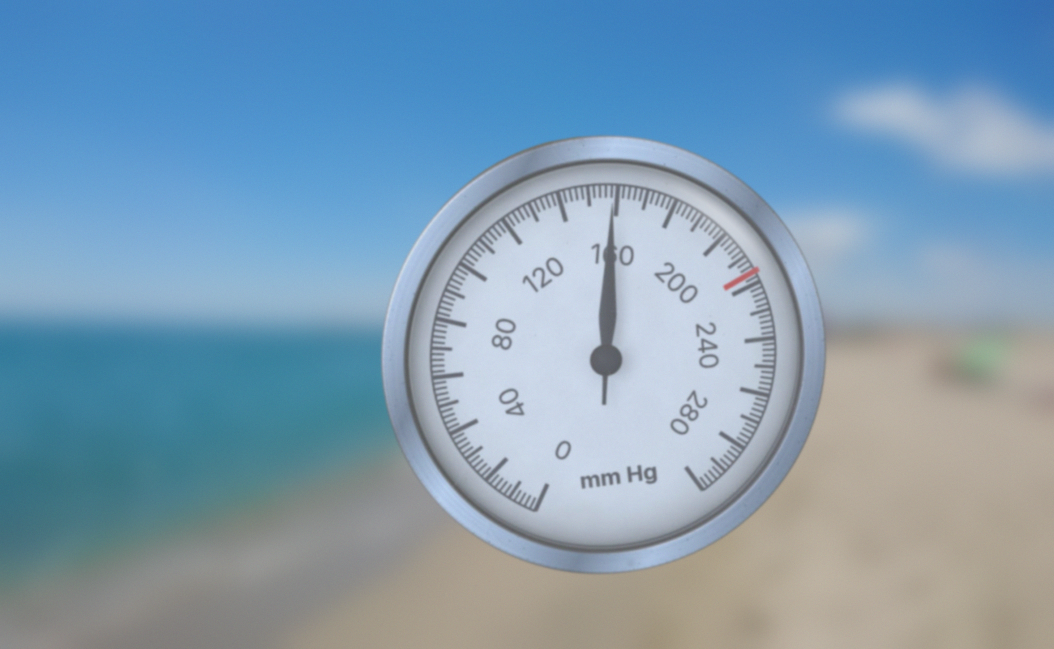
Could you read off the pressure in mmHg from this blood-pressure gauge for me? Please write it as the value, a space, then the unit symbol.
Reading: 158 mmHg
